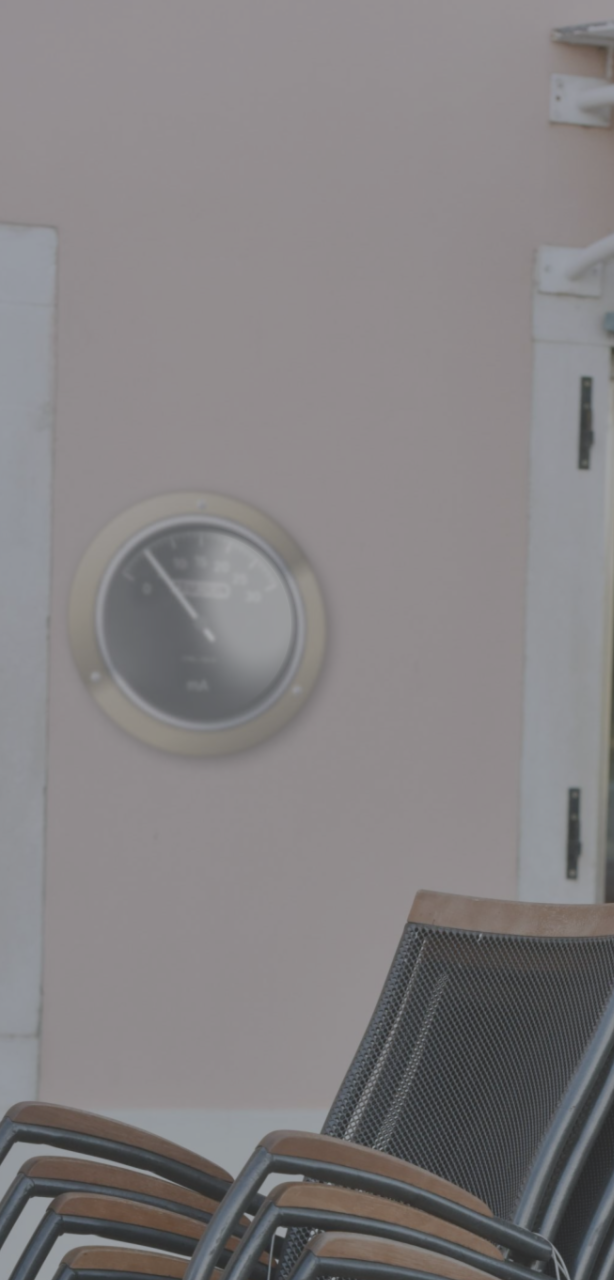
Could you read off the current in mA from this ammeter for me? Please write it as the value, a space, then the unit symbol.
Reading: 5 mA
